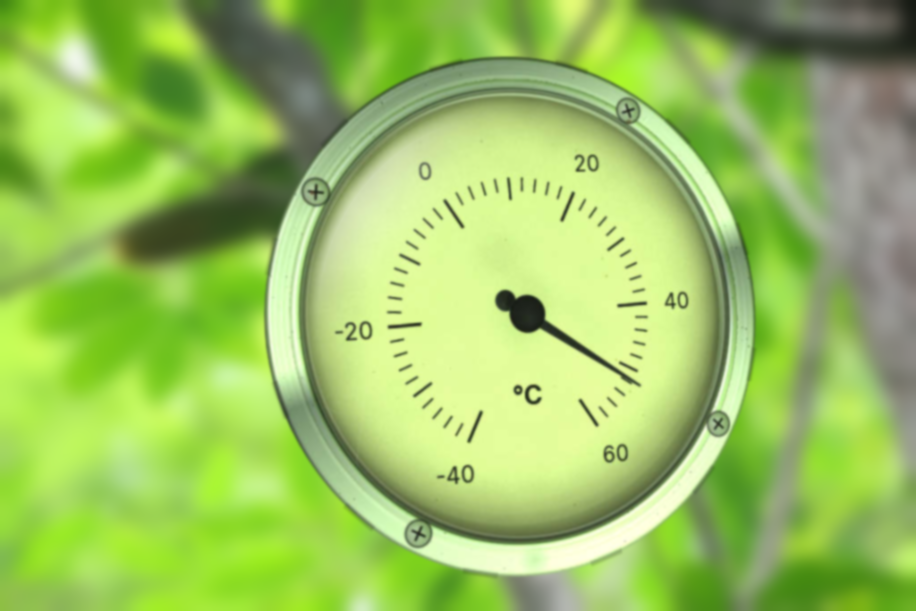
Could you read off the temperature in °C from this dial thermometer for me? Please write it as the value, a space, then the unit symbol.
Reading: 52 °C
